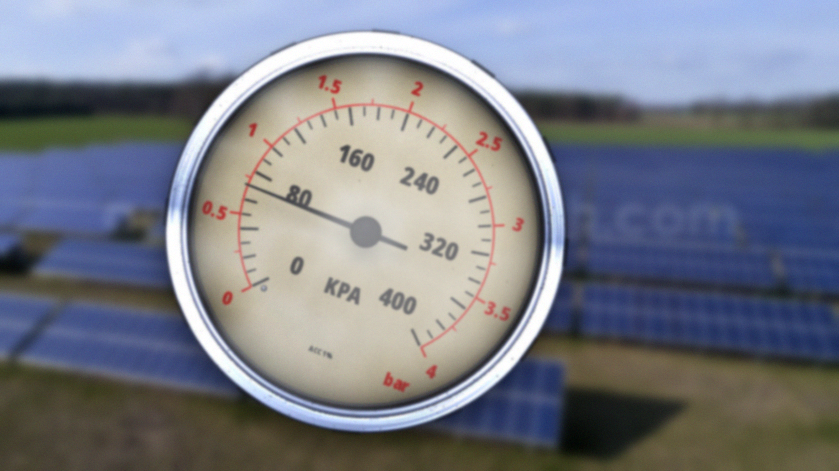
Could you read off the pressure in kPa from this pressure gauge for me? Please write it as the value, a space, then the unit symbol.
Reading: 70 kPa
